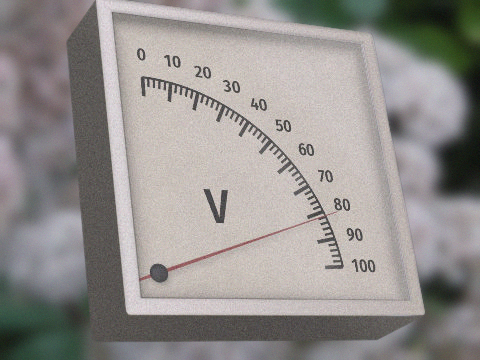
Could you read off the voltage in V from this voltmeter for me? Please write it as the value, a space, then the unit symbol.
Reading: 82 V
